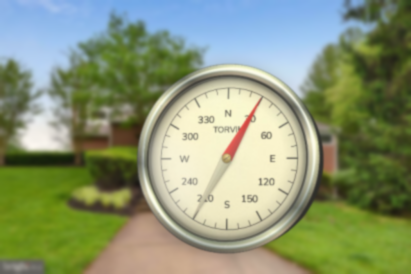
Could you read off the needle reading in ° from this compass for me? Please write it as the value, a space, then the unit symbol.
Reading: 30 °
